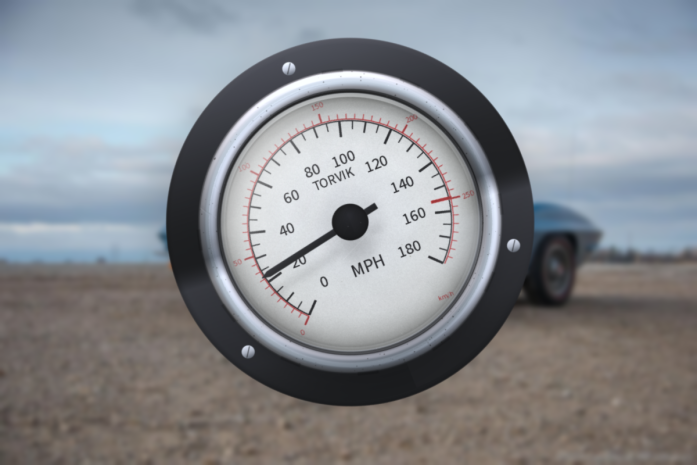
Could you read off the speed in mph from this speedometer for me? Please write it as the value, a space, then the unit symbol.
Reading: 22.5 mph
